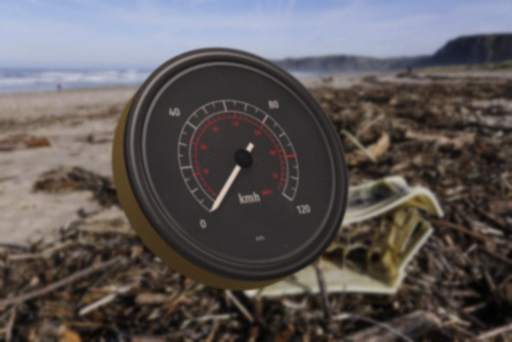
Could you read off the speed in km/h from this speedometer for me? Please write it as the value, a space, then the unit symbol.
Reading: 0 km/h
